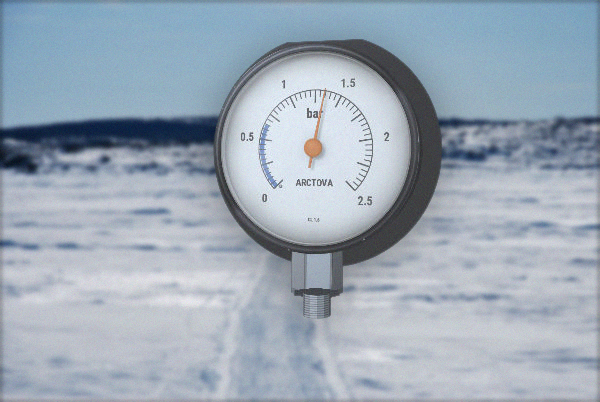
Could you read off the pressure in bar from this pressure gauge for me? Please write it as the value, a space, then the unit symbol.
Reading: 1.35 bar
